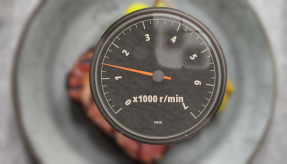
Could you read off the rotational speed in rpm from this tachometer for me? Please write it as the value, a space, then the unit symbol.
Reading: 1400 rpm
